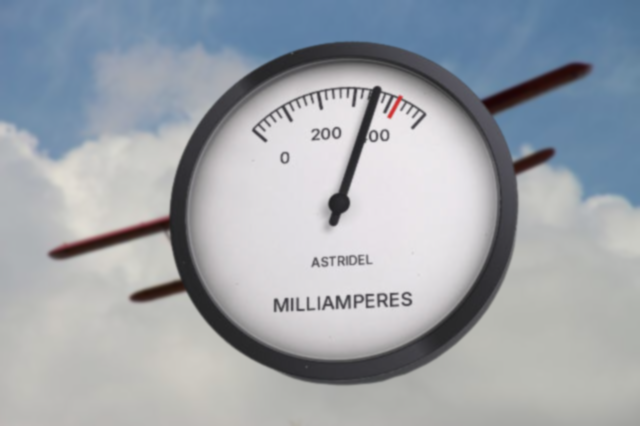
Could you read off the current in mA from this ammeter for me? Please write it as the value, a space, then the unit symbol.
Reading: 360 mA
